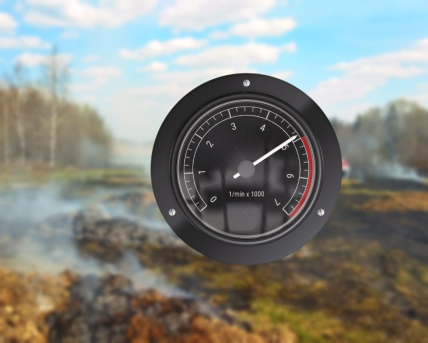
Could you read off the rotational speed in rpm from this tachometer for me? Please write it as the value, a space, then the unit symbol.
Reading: 4900 rpm
